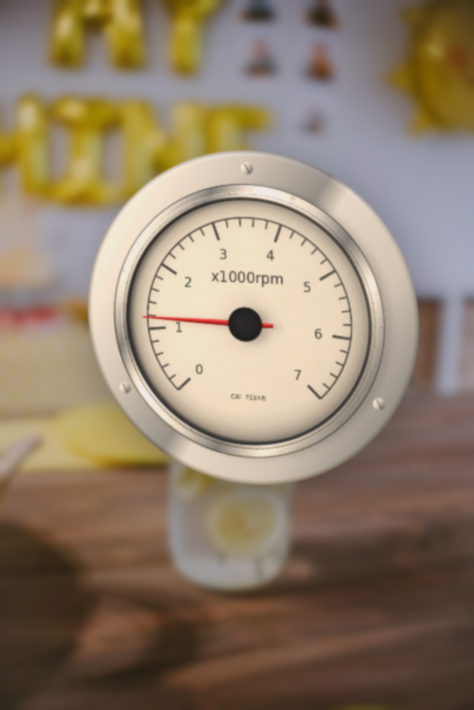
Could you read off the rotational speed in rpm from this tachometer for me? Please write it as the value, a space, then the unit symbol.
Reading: 1200 rpm
